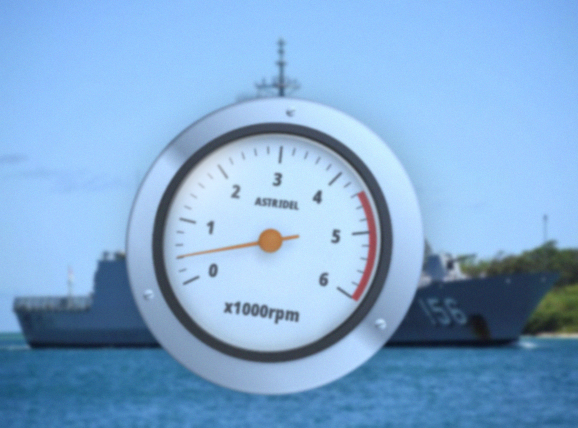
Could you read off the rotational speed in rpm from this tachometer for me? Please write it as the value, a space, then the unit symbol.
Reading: 400 rpm
